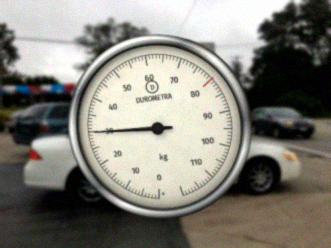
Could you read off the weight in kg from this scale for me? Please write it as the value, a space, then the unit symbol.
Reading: 30 kg
